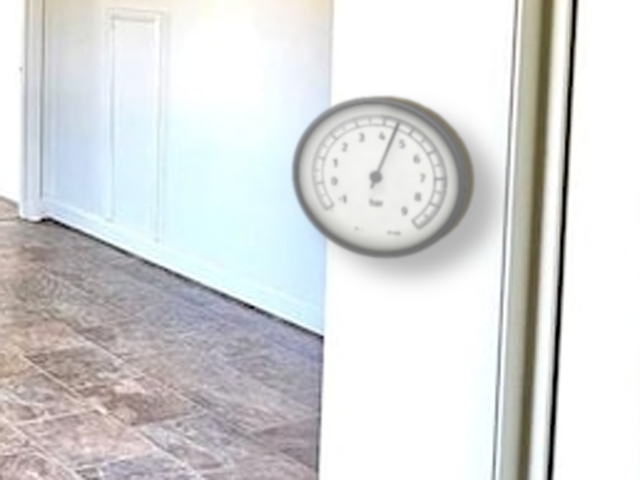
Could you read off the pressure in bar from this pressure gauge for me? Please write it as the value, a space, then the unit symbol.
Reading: 4.5 bar
